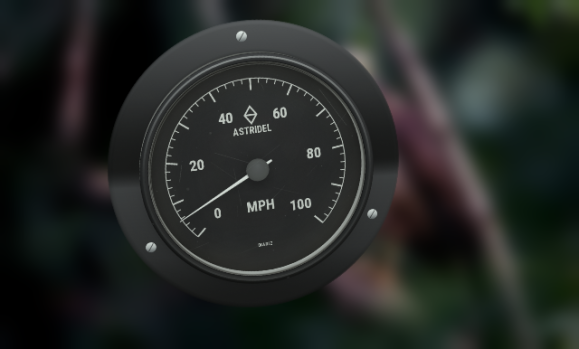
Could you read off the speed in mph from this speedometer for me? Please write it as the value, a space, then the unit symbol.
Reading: 6 mph
